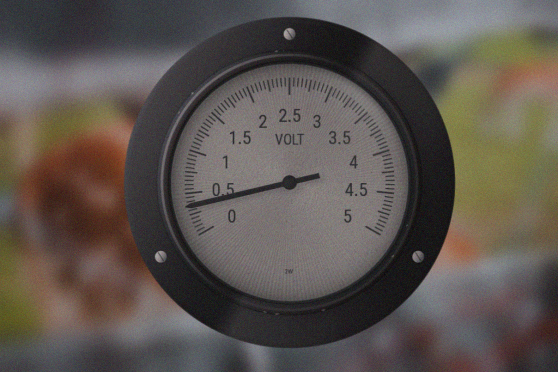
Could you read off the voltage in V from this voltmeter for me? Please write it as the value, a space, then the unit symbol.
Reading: 0.35 V
